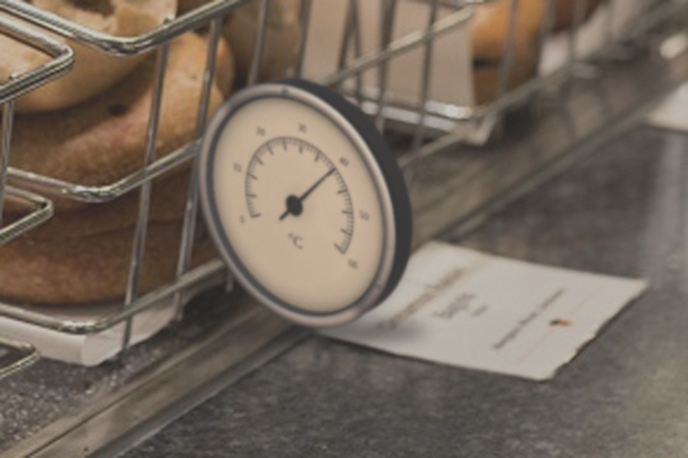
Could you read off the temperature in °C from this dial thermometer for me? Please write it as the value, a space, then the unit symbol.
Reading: 40 °C
